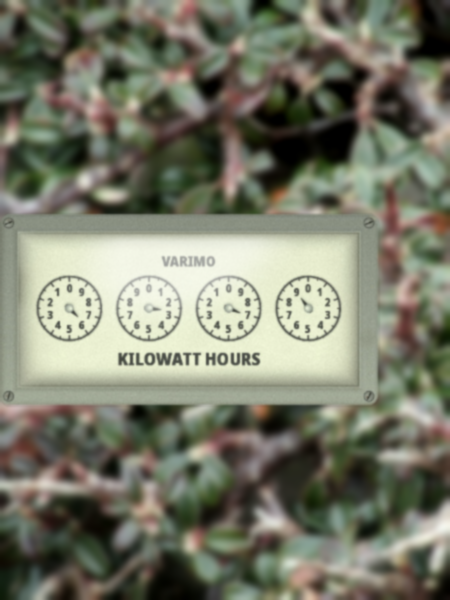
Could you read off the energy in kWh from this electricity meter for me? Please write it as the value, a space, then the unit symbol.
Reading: 6269 kWh
